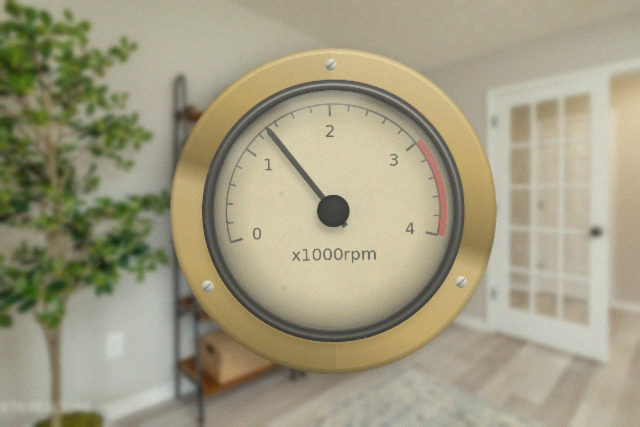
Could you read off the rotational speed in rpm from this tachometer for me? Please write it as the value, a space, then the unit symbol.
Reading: 1300 rpm
